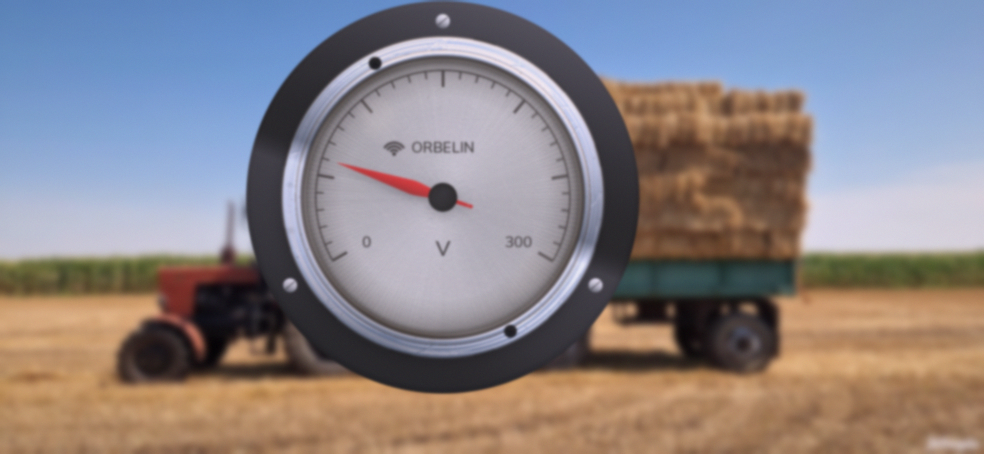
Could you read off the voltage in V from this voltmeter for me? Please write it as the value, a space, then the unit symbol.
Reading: 60 V
